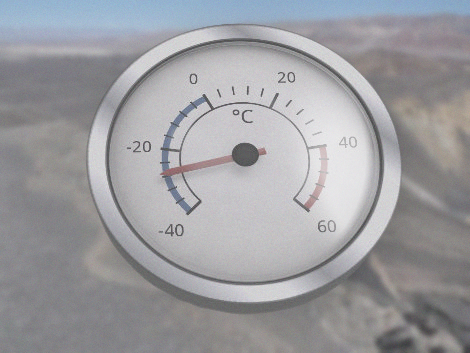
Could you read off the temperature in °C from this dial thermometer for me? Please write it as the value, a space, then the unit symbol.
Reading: -28 °C
